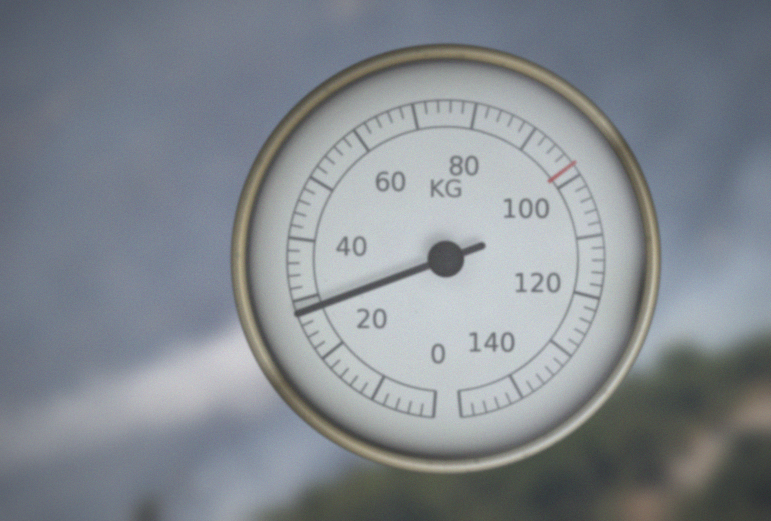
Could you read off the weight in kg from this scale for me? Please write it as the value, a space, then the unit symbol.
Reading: 28 kg
